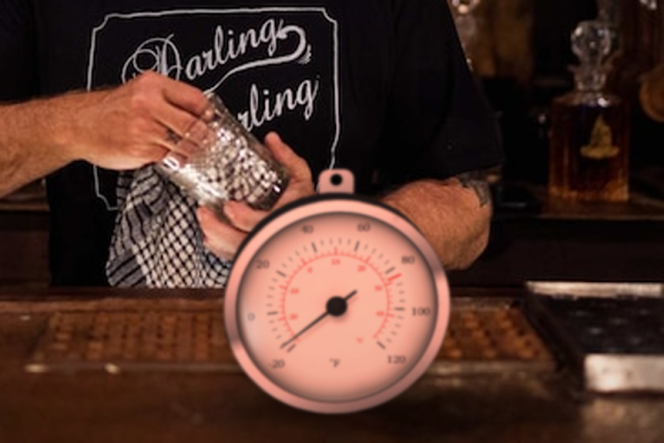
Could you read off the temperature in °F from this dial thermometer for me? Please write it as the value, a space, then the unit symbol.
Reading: -16 °F
